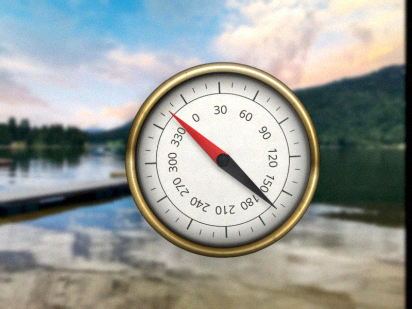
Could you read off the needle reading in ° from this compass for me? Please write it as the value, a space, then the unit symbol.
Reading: 345 °
